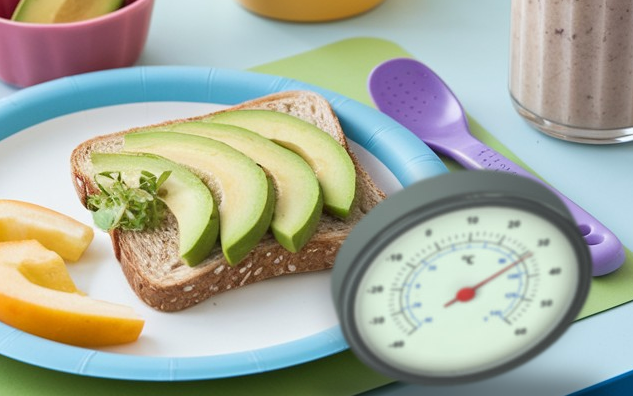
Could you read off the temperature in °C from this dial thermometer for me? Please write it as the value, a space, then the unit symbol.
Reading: 30 °C
